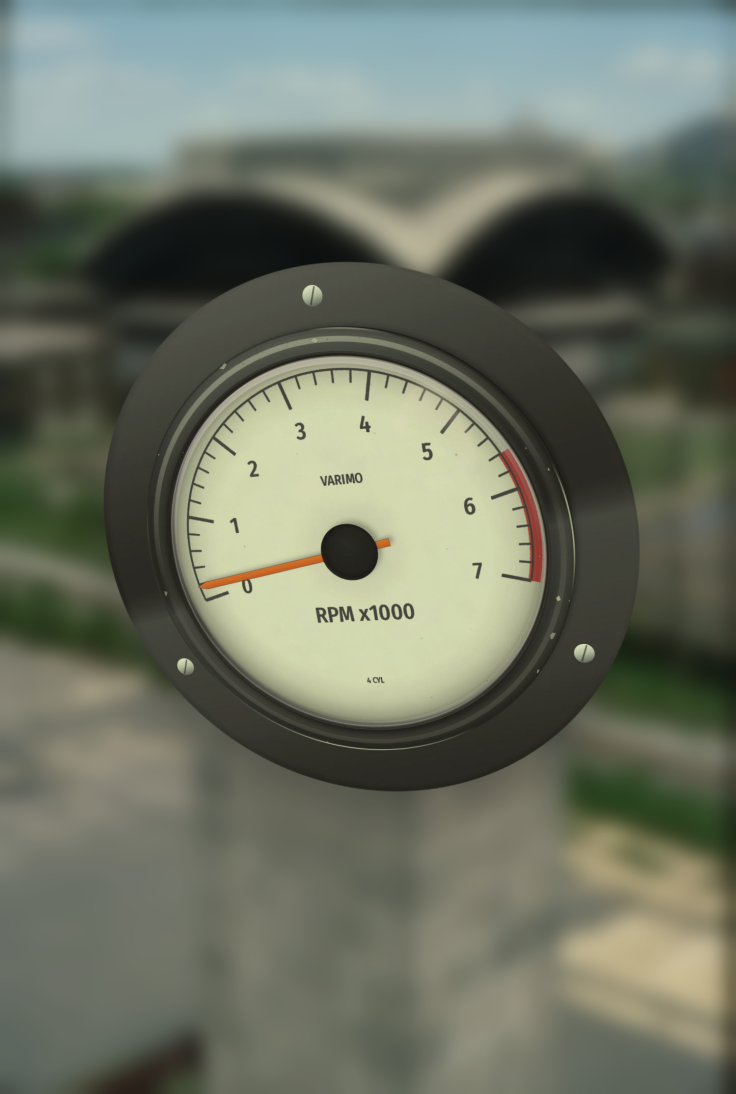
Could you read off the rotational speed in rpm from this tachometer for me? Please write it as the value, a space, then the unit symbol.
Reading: 200 rpm
